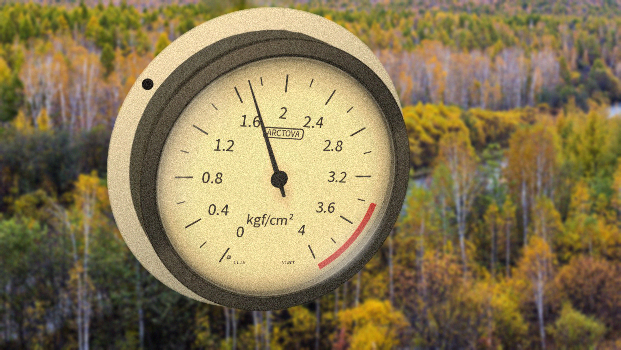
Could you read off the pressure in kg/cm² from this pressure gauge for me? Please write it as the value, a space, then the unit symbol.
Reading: 1.7 kg/cm²
